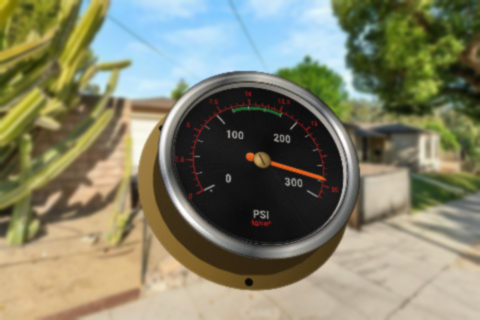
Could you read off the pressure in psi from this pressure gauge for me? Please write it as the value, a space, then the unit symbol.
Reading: 280 psi
